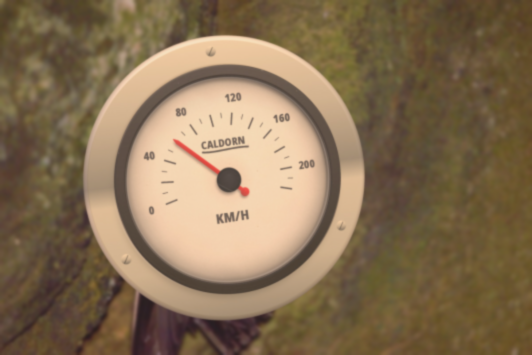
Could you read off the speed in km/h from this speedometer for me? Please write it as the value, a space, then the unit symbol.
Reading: 60 km/h
